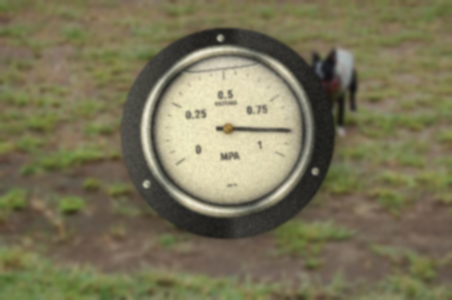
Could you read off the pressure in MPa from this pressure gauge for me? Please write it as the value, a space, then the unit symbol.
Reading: 0.9 MPa
